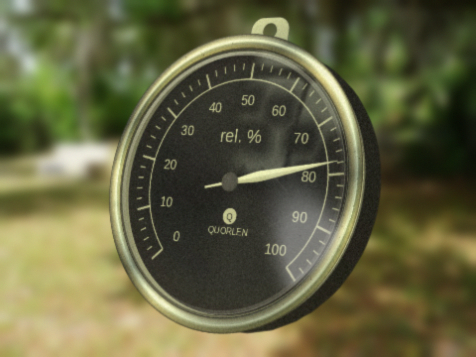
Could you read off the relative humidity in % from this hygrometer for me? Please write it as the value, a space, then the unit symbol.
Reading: 78 %
